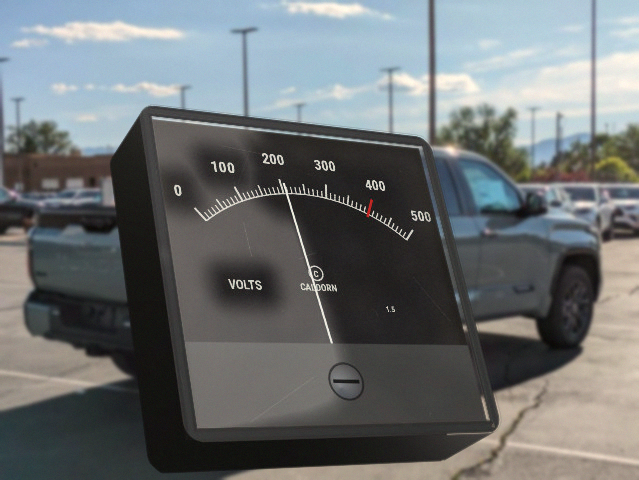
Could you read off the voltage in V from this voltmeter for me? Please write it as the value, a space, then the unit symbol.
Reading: 200 V
